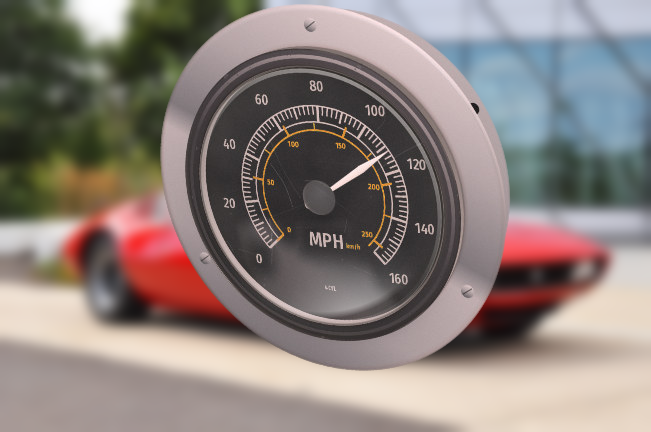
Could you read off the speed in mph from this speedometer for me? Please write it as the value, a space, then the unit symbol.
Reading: 112 mph
